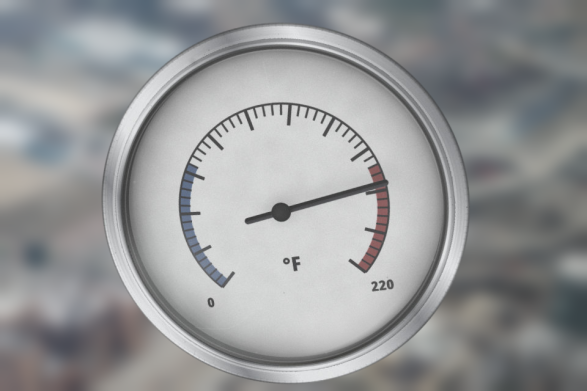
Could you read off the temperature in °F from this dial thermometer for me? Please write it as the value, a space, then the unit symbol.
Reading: 176 °F
